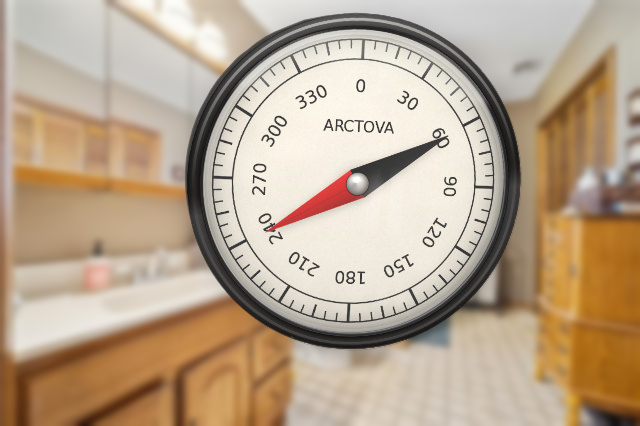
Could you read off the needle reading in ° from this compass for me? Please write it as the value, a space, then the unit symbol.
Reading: 240 °
